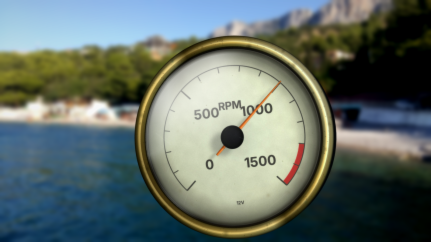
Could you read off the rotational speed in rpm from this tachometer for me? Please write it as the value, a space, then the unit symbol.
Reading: 1000 rpm
